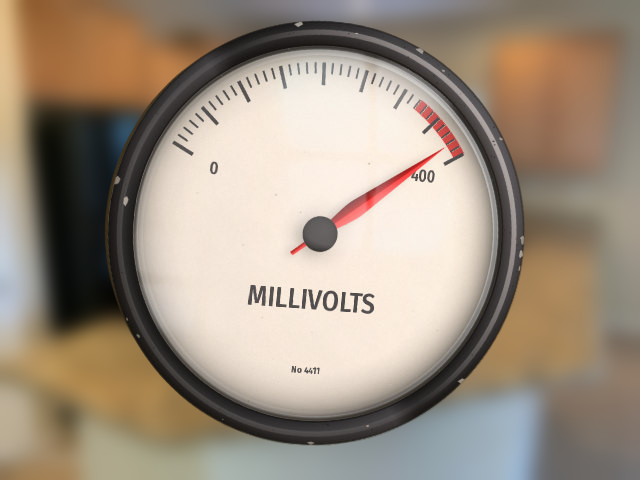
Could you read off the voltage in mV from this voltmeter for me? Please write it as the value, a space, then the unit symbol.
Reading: 380 mV
